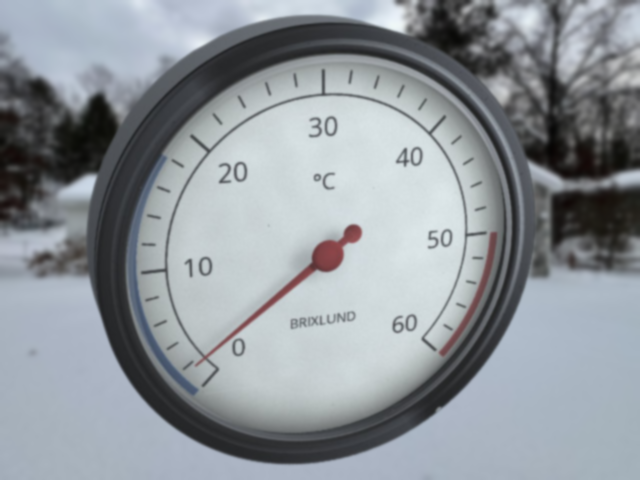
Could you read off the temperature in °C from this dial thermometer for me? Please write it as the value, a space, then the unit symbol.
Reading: 2 °C
